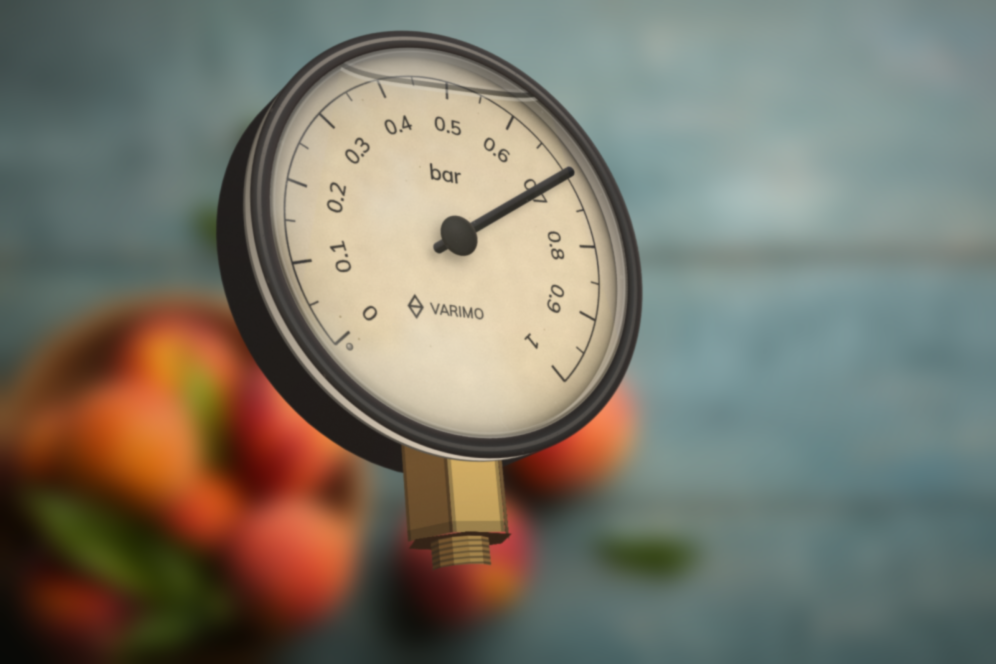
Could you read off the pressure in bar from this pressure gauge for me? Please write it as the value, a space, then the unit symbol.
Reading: 0.7 bar
